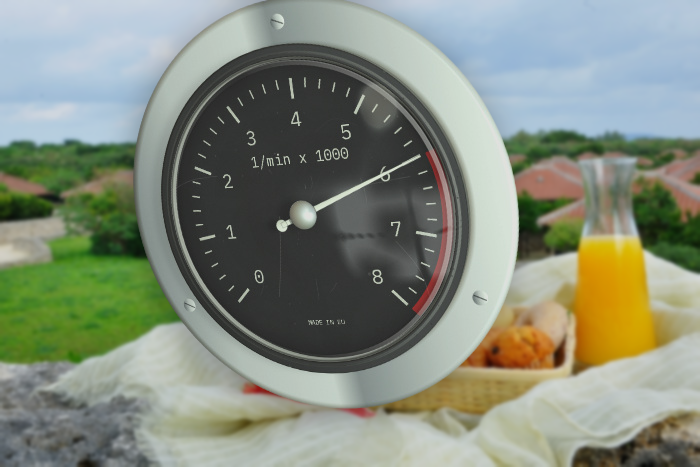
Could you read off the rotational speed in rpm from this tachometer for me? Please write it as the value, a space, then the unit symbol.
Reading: 6000 rpm
